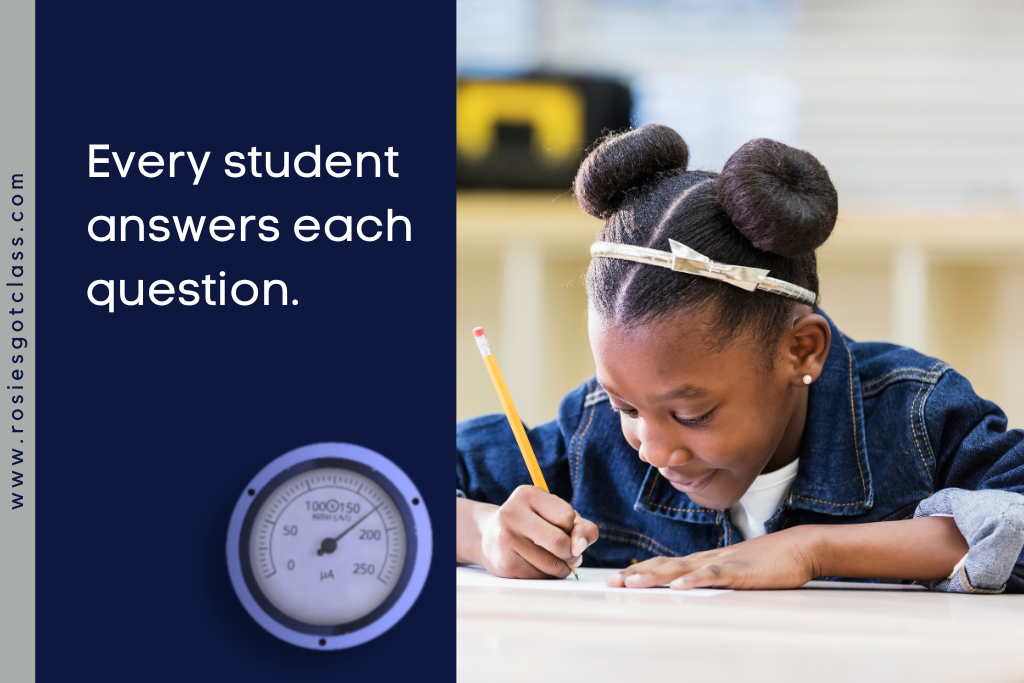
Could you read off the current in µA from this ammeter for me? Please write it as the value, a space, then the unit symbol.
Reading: 175 µA
